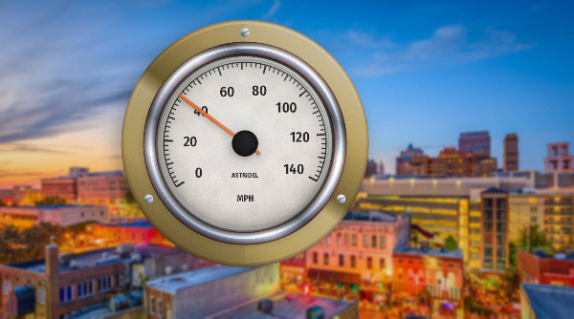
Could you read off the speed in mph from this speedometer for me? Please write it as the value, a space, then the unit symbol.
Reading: 40 mph
